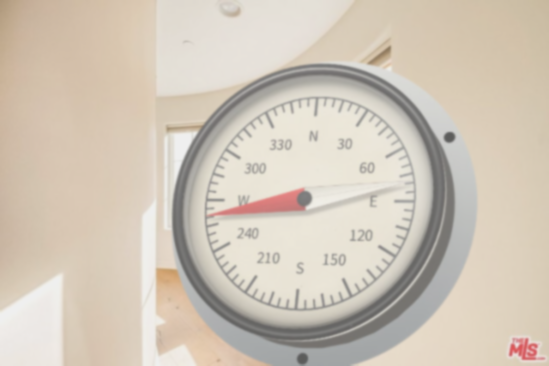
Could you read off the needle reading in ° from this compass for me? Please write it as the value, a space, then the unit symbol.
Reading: 260 °
